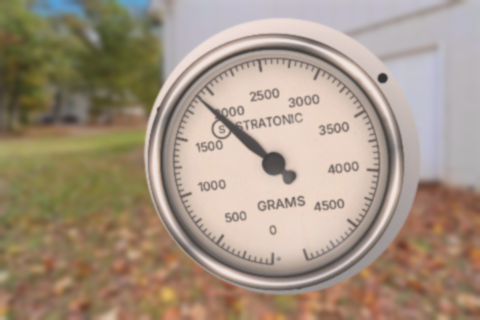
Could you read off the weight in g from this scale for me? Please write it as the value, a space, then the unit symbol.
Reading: 1900 g
